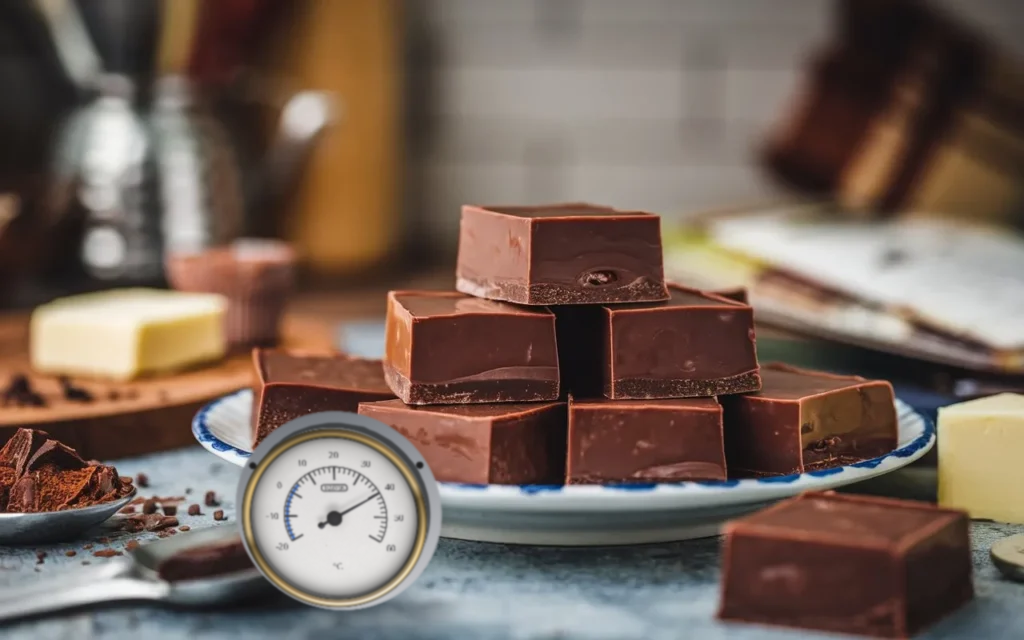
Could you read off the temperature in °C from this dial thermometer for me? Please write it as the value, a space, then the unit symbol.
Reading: 40 °C
